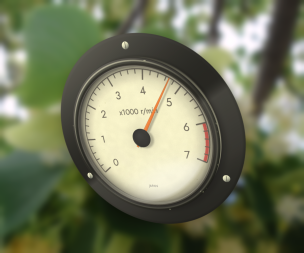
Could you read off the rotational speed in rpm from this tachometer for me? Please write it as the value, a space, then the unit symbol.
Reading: 4700 rpm
